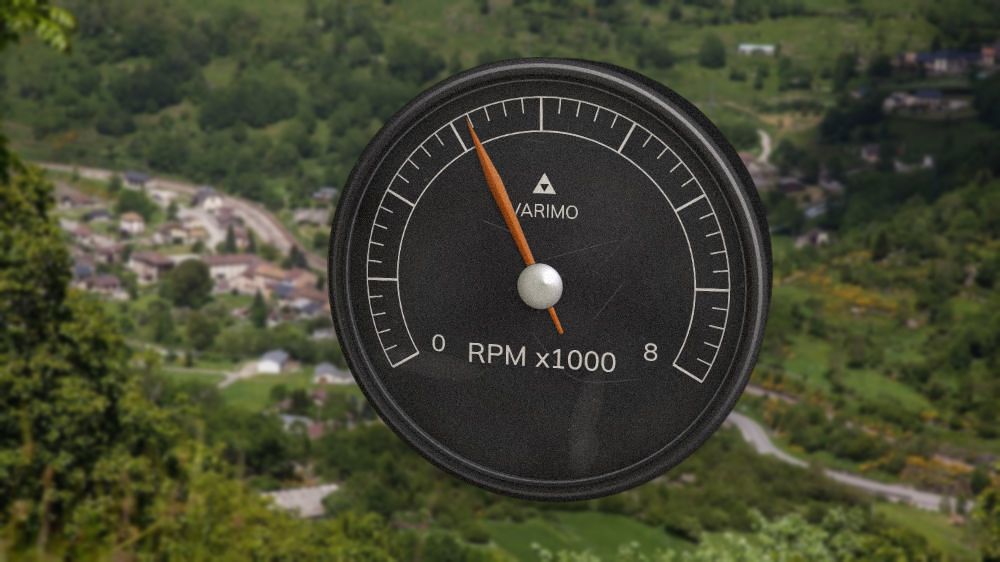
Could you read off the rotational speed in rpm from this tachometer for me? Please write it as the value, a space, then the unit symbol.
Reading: 3200 rpm
